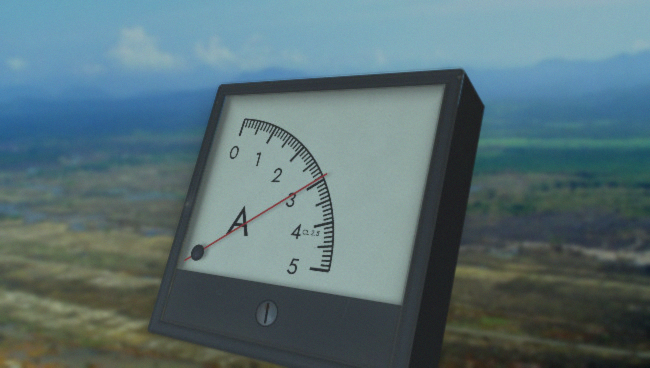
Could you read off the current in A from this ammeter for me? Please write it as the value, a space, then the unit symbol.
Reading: 3 A
